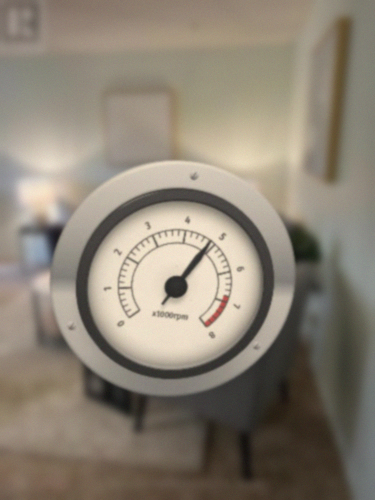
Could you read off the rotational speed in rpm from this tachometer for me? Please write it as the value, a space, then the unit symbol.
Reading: 4800 rpm
